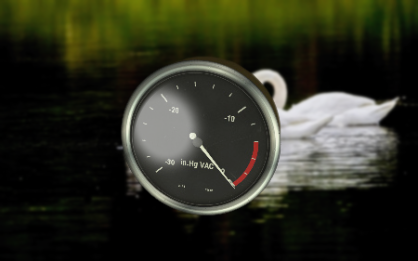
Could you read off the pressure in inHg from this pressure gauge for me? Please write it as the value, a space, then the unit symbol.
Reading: 0 inHg
